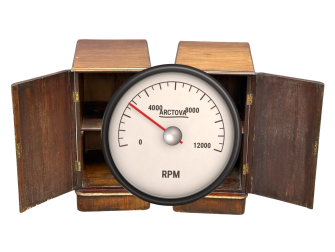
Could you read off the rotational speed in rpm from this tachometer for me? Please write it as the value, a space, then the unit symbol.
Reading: 2750 rpm
